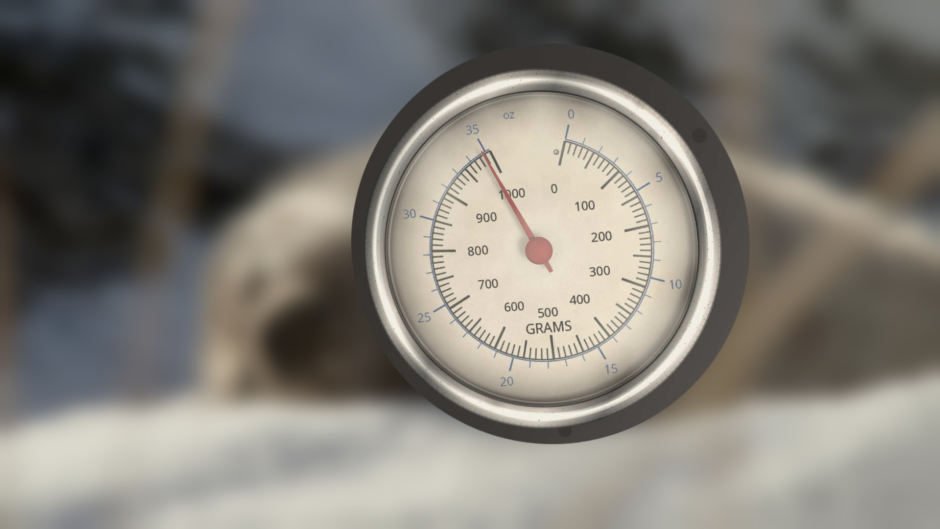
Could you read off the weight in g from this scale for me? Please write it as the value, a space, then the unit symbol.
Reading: 990 g
